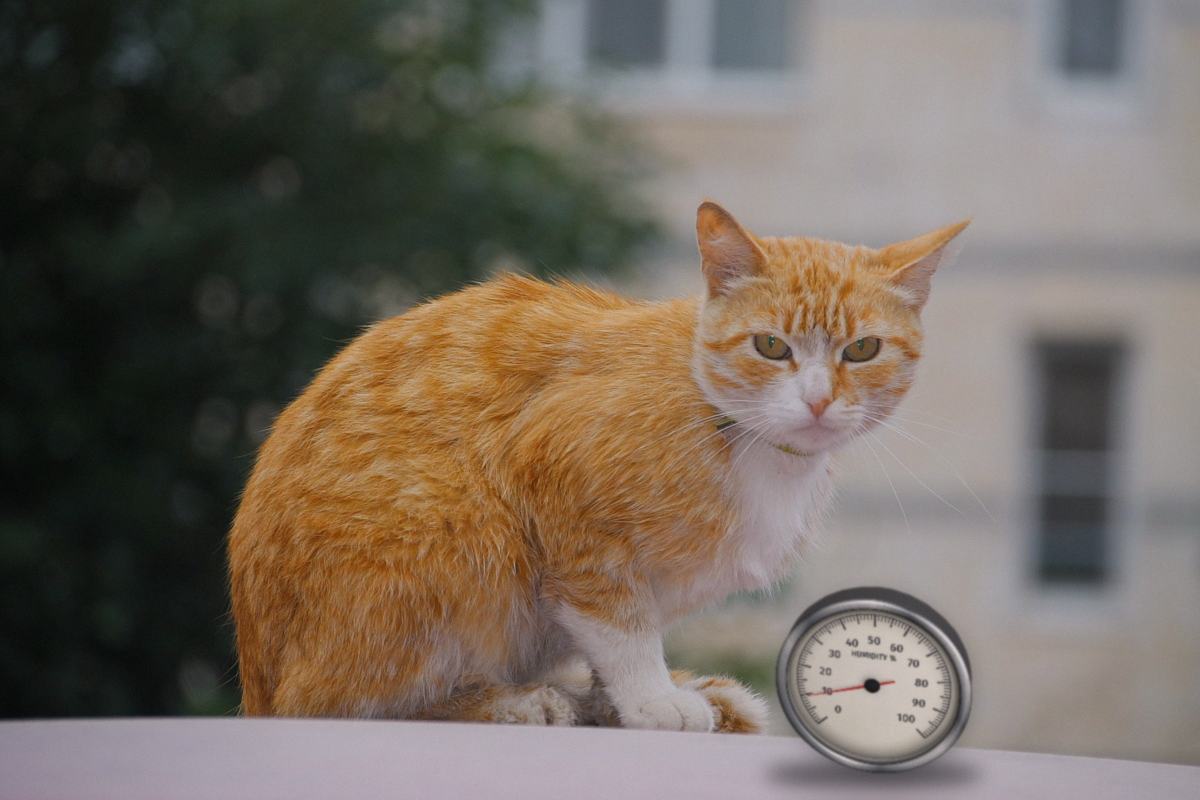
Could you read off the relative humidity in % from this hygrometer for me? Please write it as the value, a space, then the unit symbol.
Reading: 10 %
